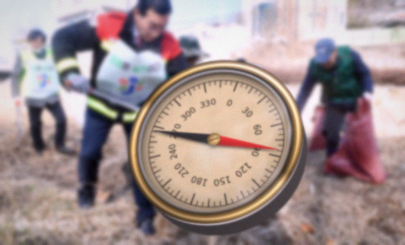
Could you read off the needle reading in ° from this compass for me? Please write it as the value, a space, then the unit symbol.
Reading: 85 °
